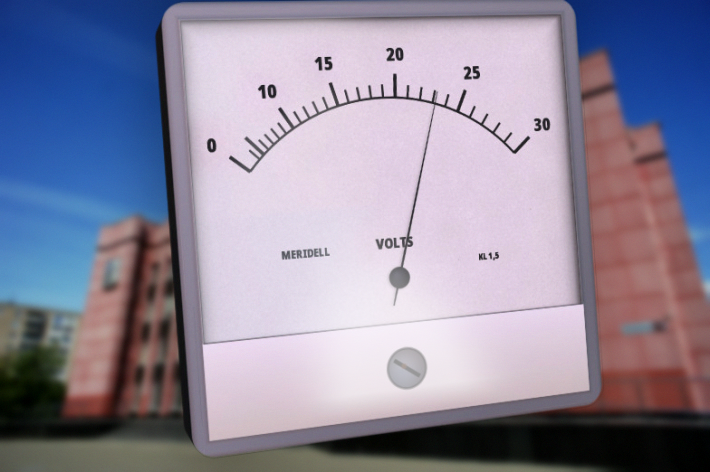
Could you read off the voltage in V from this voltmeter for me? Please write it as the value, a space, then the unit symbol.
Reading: 23 V
